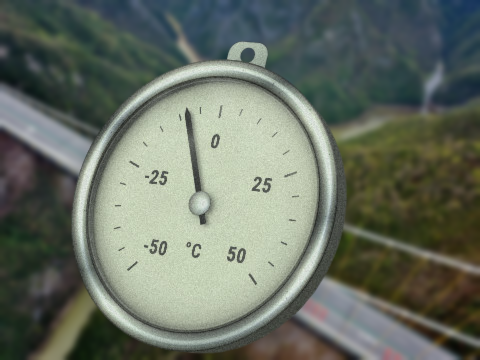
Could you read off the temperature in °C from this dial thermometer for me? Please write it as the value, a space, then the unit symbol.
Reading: -7.5 °C
